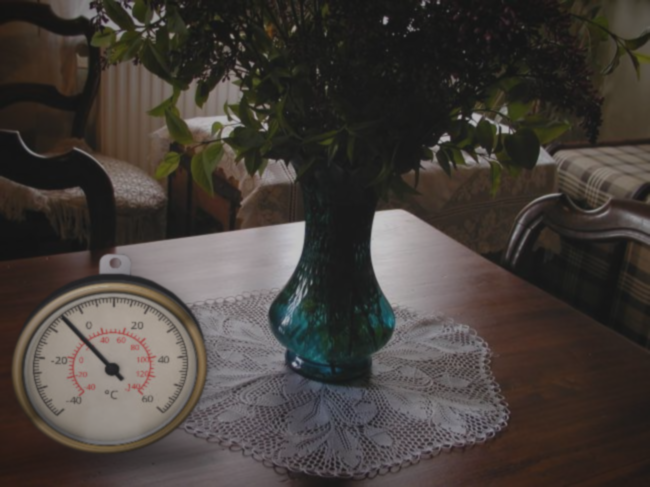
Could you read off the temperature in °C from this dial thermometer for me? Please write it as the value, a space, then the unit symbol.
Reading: -5 °C
